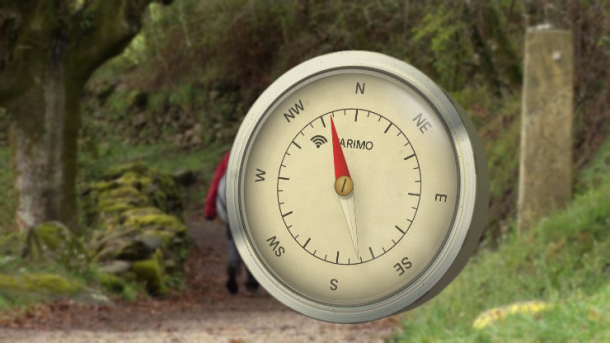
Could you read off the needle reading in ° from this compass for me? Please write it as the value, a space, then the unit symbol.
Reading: 340 °
